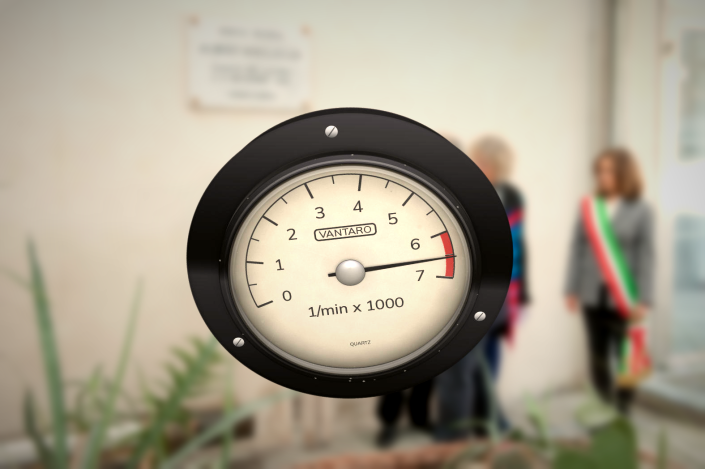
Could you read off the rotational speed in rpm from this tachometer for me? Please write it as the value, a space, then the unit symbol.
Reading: 6500 rpm
